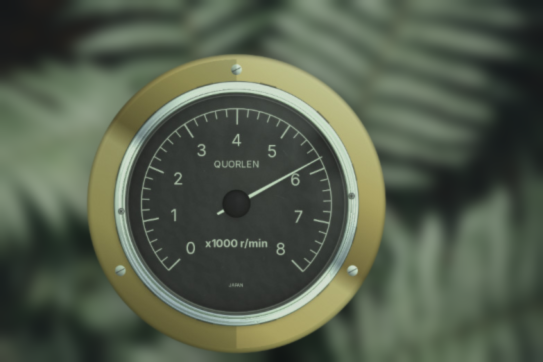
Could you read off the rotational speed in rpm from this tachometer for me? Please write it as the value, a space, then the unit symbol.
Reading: 5800 rpm
